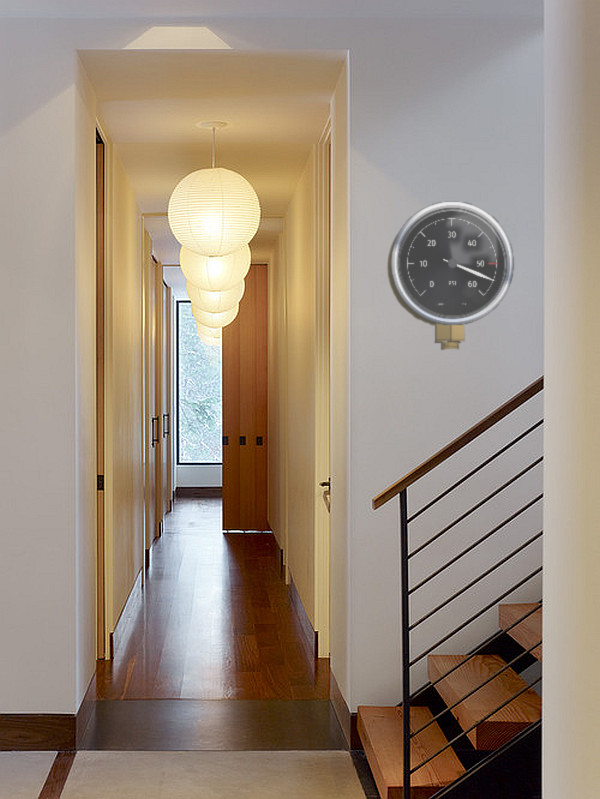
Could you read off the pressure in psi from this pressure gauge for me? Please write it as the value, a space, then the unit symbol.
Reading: 55 psi
